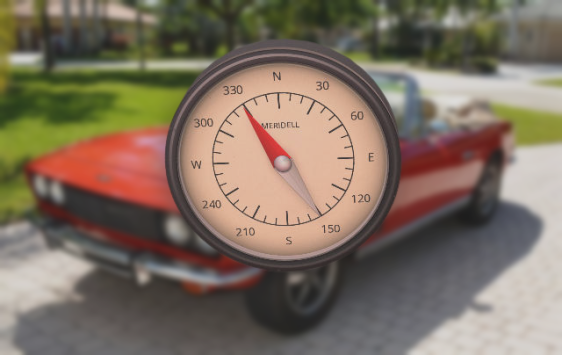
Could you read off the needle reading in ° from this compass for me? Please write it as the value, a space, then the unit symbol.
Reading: 330 °
